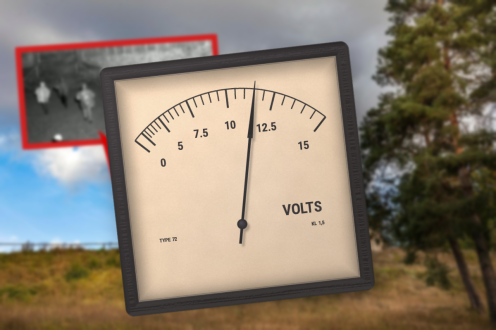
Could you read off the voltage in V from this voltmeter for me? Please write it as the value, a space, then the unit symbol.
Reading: 11.5 V
